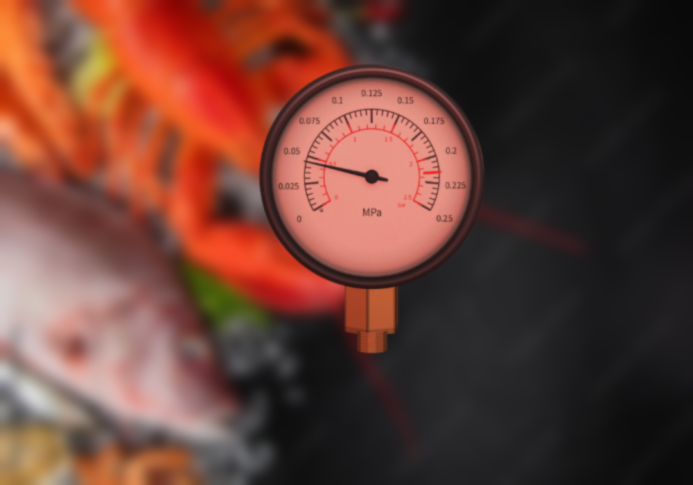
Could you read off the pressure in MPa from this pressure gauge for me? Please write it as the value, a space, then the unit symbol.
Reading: 0.045 MPa
